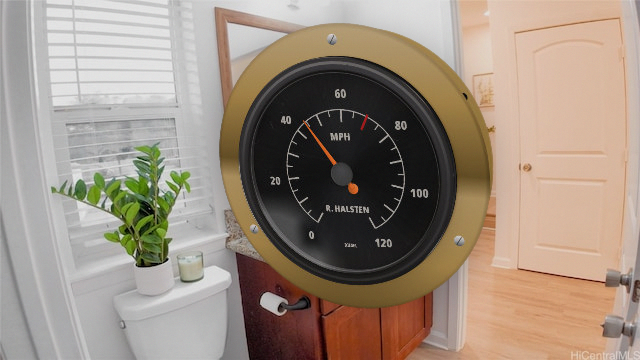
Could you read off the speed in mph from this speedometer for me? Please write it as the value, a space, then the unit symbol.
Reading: 45 mph
